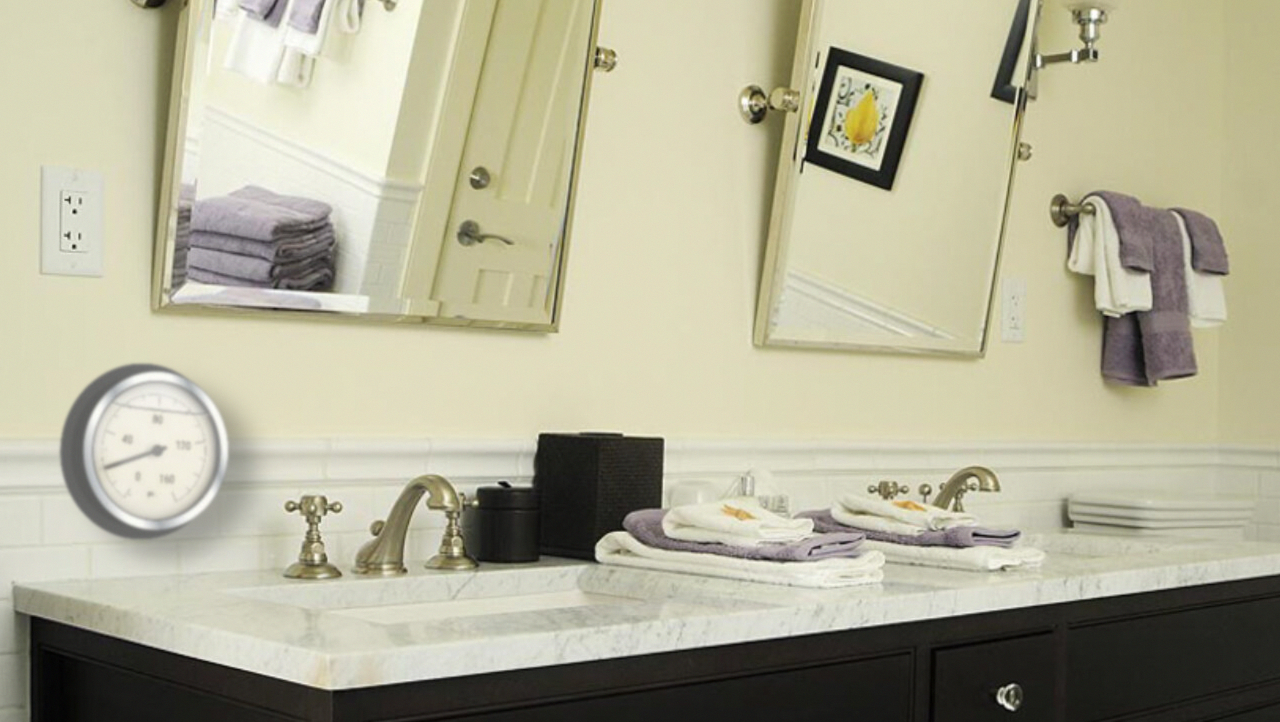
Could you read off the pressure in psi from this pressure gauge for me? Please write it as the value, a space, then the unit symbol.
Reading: 20 psi
